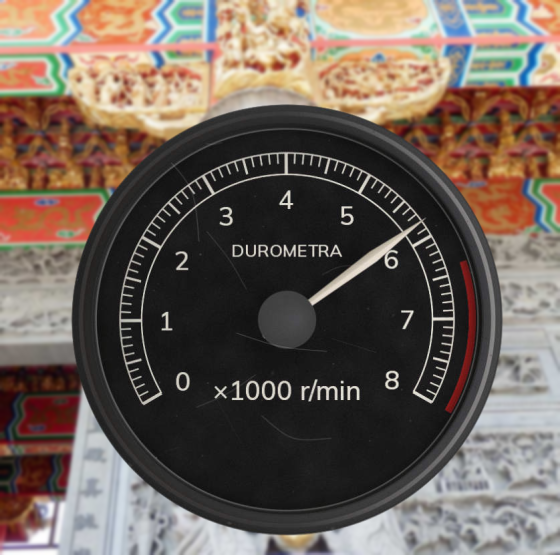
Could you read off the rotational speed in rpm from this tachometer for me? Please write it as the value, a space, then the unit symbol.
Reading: 5800 rpm
